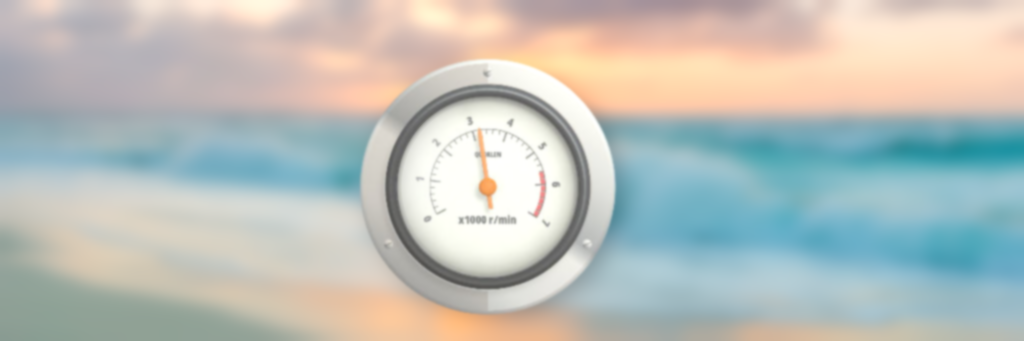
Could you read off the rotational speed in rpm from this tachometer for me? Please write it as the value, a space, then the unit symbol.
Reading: 3200 rpm
